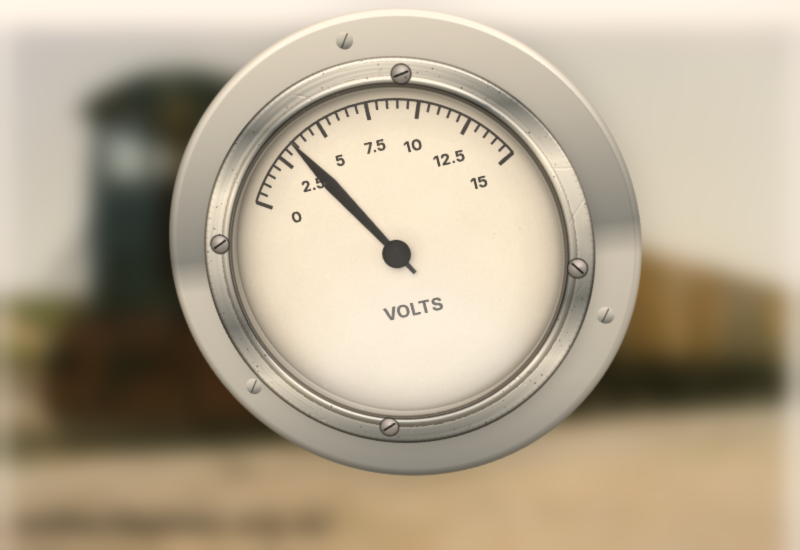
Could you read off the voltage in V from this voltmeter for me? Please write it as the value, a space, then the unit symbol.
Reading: 3.5 V
